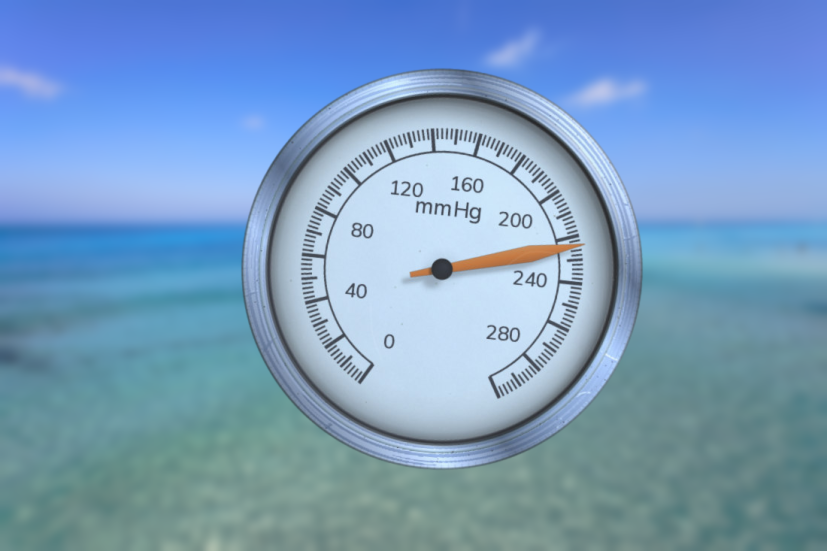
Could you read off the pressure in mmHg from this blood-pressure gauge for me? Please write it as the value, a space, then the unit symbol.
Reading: 224 mmHg
